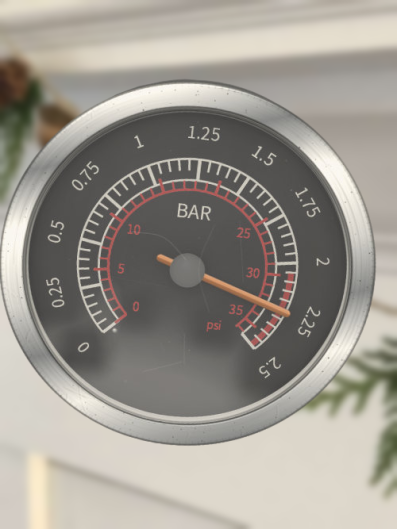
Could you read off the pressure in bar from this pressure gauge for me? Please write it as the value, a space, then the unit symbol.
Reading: 2.25 bar
